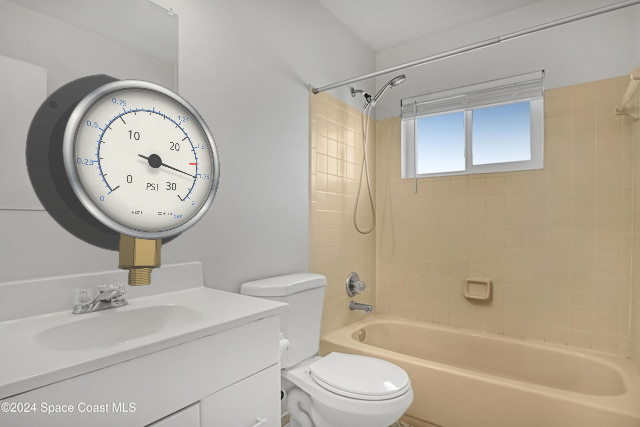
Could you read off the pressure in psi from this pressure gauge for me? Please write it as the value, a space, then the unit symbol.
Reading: 26 psi
